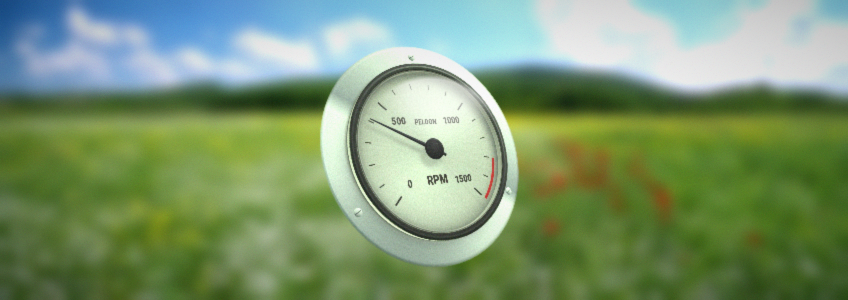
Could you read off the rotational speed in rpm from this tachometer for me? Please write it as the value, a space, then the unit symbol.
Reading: 400 rpm
